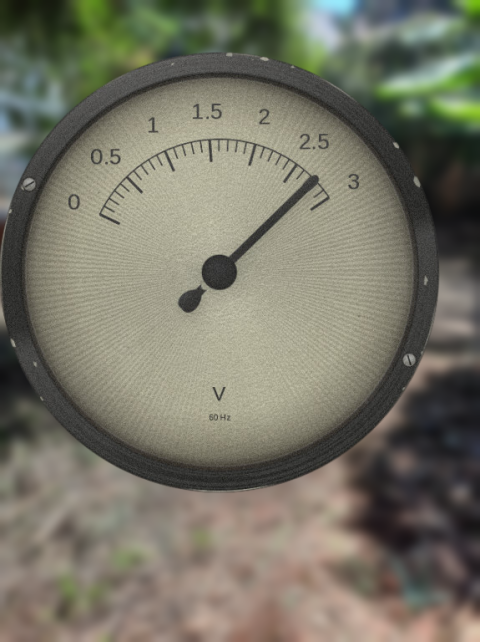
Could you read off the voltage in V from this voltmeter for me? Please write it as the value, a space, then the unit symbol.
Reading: 2.75 V
